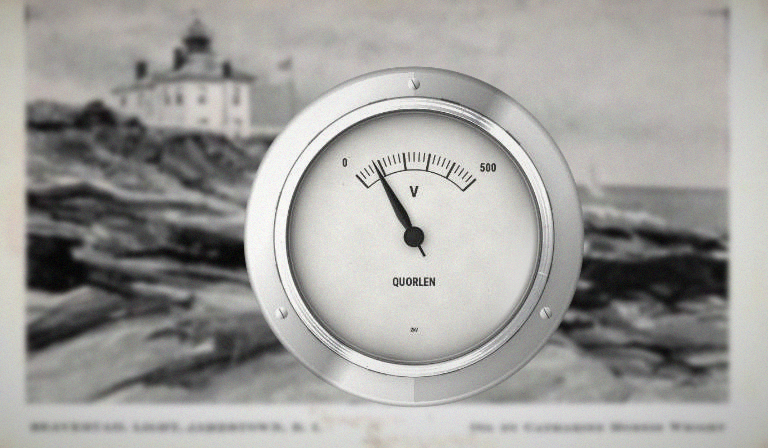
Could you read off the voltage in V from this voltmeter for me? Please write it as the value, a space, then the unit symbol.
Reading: 80 V
